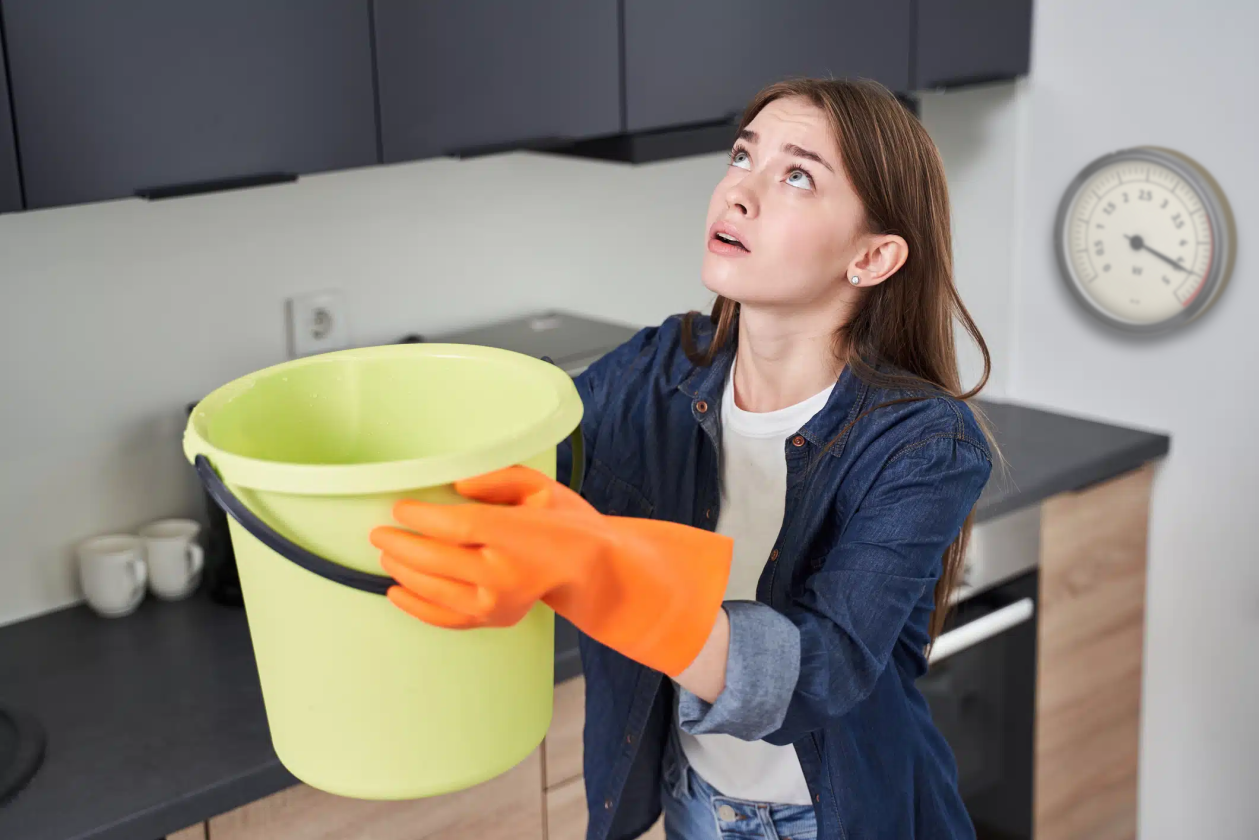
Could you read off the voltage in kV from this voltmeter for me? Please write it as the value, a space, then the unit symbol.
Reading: 4.5 kV
